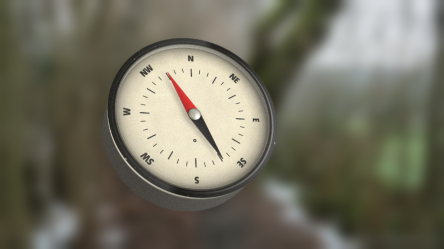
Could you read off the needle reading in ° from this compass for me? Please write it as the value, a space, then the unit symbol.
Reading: 330 °
